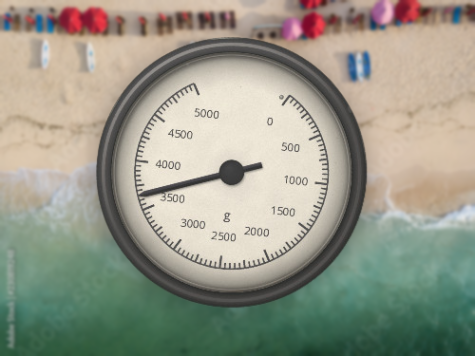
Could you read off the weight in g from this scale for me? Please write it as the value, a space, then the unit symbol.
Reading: 3650 g
